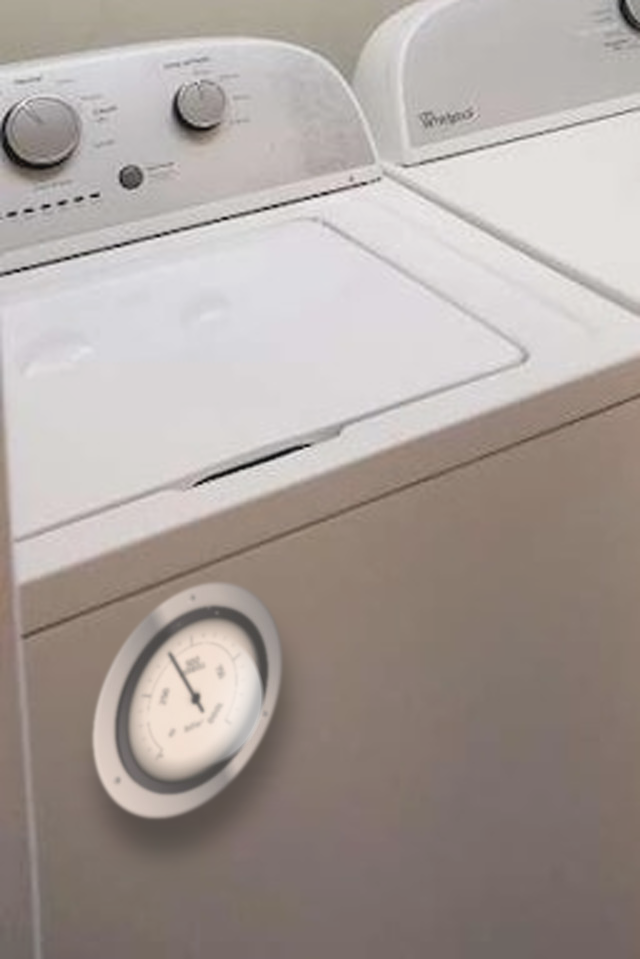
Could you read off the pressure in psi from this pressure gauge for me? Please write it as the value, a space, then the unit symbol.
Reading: 400 psi
